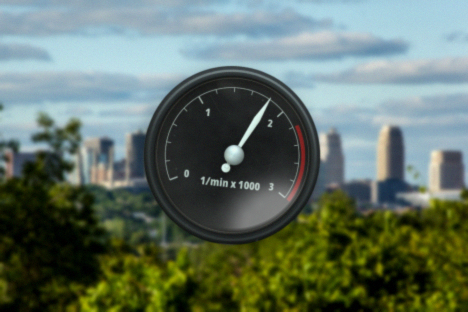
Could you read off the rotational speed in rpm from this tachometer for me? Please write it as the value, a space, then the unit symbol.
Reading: 1800 rpm
